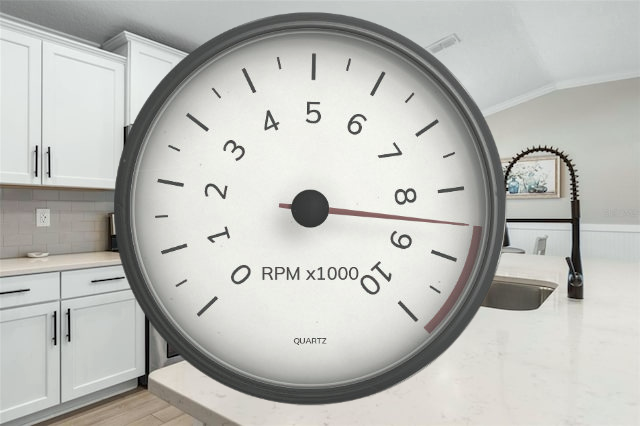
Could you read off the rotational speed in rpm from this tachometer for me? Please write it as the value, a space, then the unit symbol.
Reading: 8500 rpm
